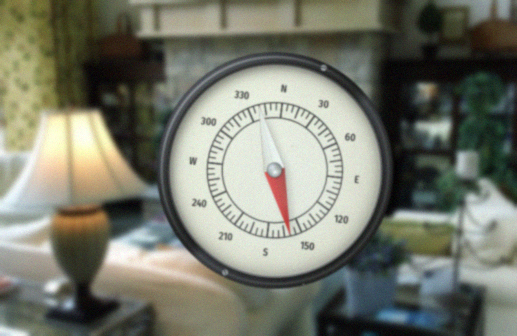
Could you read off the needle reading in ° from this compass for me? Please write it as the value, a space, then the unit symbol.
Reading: 160 °
